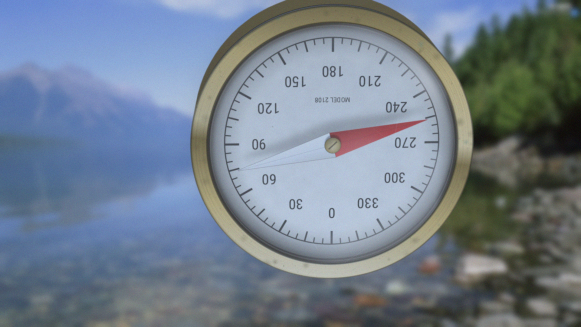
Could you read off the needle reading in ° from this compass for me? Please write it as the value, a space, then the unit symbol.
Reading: 255 °
